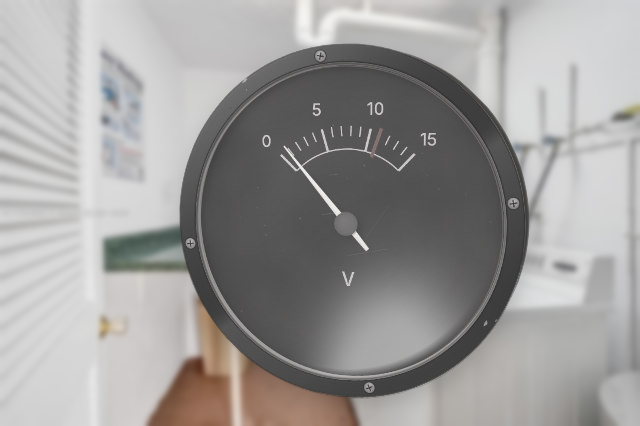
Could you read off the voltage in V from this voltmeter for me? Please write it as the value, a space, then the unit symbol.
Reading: 1 V
